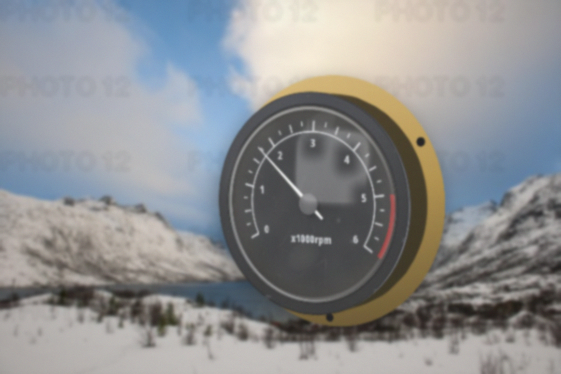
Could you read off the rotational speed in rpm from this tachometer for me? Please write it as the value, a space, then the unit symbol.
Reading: 1750 rpm
